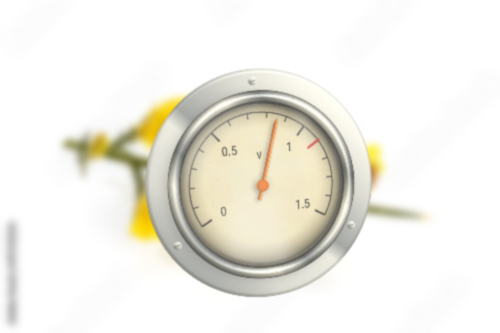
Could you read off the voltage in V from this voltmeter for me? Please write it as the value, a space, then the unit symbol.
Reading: 0.85 V
